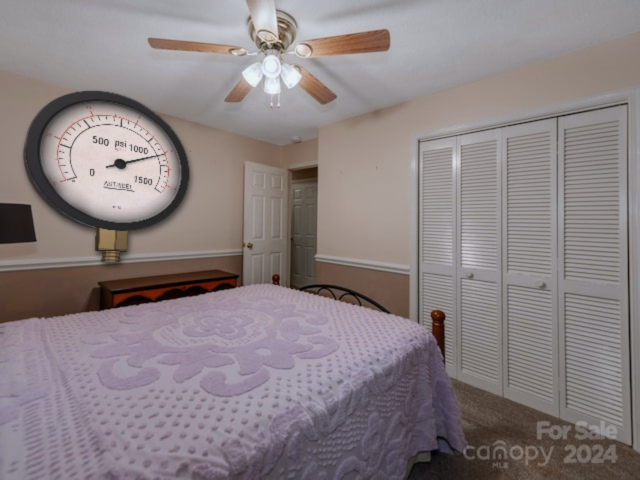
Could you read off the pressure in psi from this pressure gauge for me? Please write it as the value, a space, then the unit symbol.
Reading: 1150 psi
